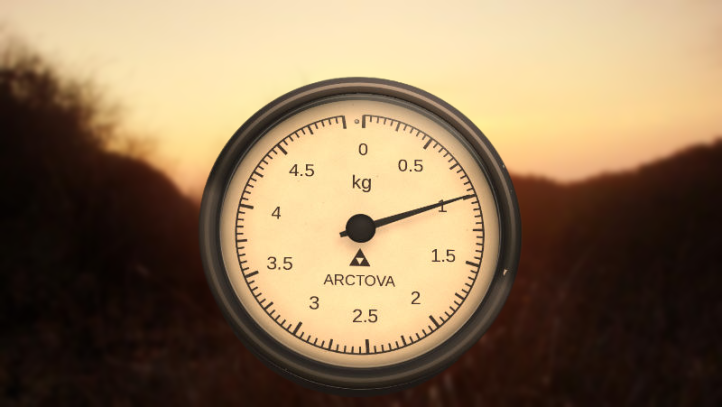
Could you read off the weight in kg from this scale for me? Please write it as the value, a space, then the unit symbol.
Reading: 1 kg
